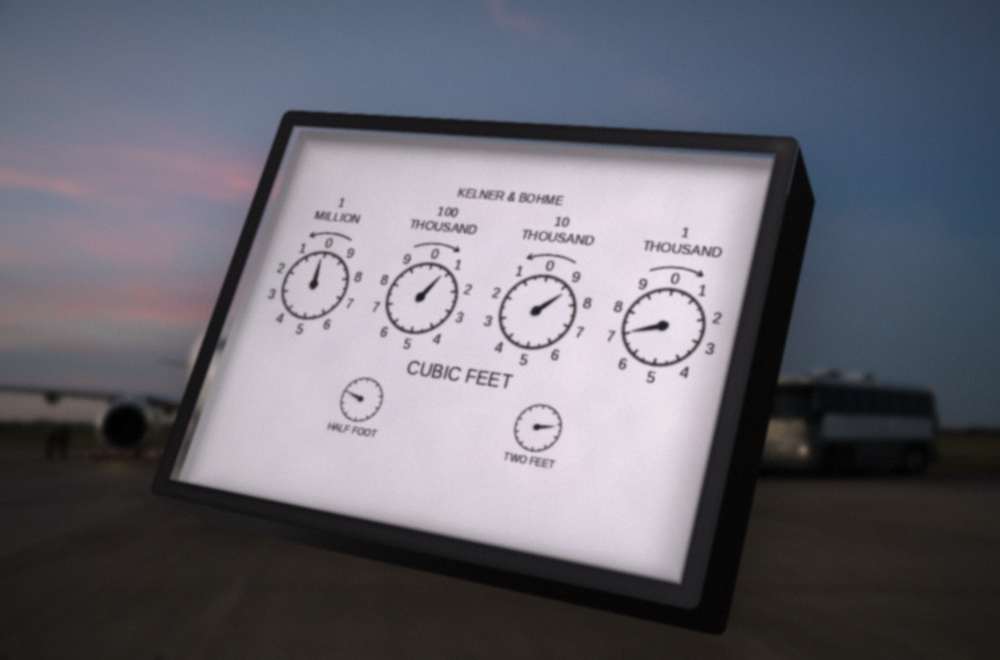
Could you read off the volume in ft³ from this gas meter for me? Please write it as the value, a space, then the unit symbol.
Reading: 8700 ft³
